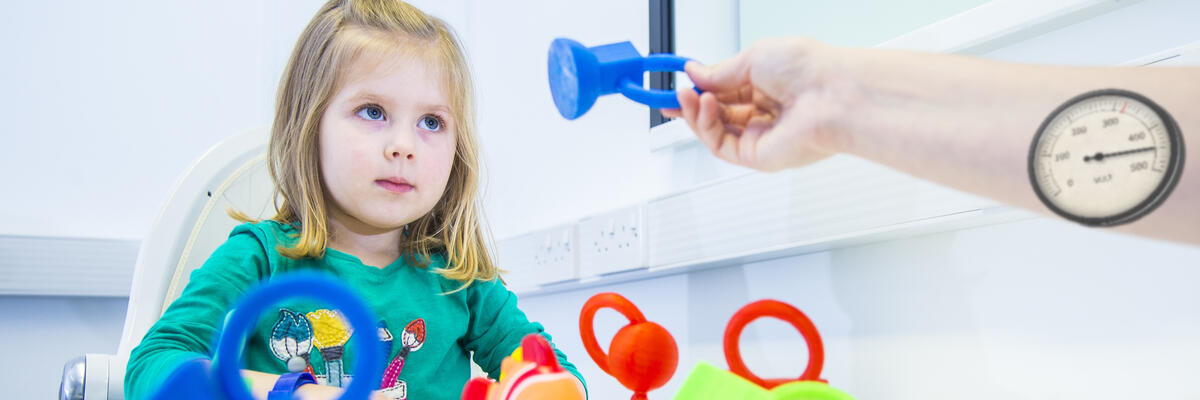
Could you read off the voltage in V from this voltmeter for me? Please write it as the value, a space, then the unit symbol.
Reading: 450 V
